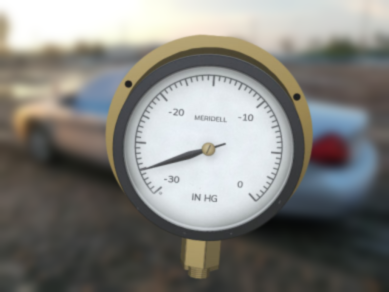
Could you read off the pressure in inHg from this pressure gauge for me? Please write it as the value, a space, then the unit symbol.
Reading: -27.5 inHg
